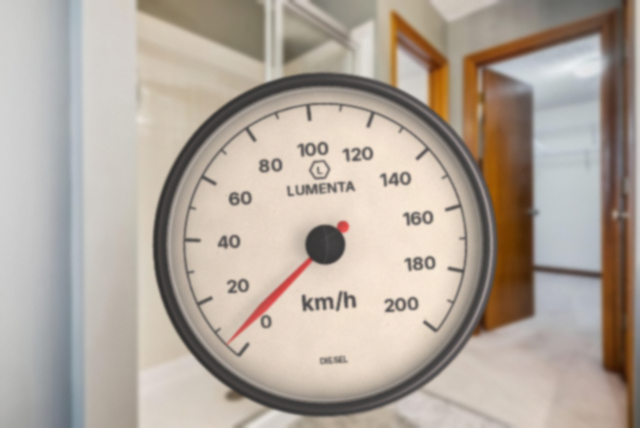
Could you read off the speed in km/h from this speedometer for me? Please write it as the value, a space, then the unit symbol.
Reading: 5 km/h
